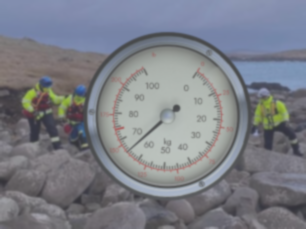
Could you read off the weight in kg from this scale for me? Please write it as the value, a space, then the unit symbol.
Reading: 65 kg
